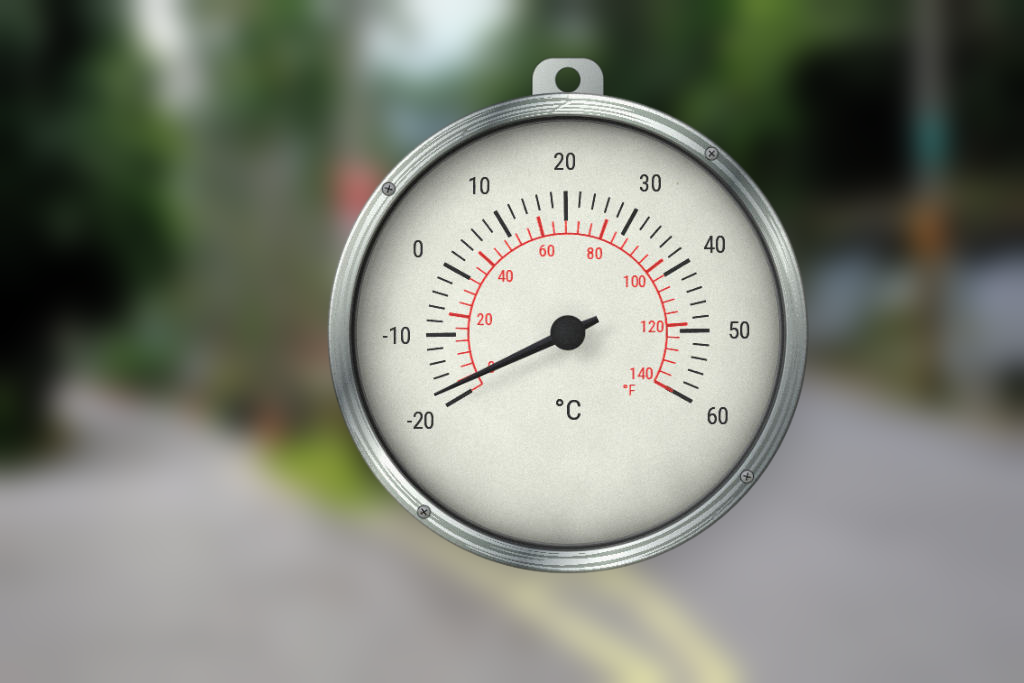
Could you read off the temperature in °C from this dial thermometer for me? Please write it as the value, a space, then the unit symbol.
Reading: -18 °C
